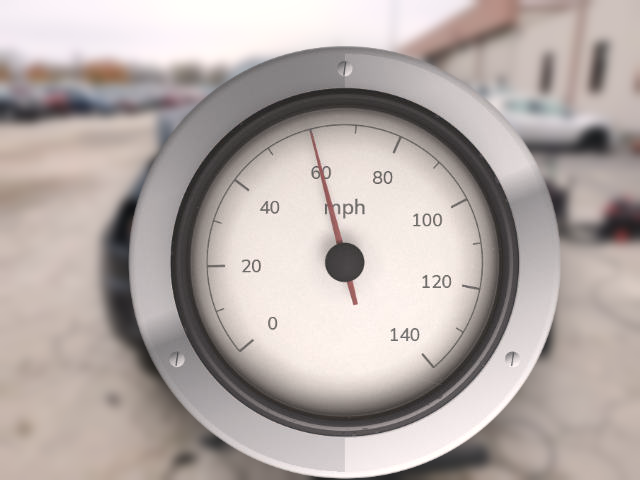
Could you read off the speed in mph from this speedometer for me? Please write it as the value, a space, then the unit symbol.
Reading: 60 mph
